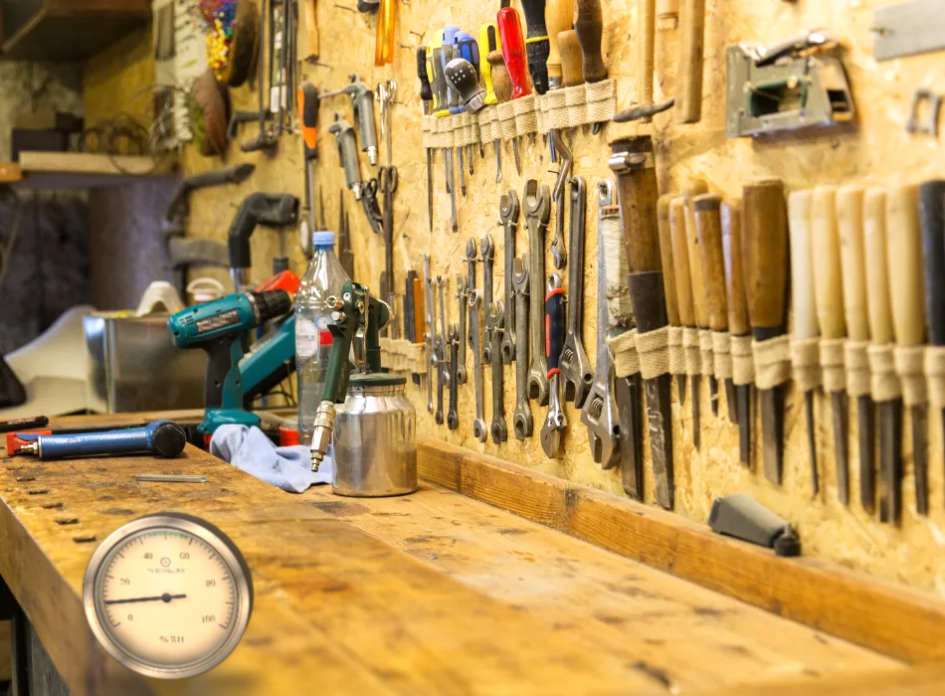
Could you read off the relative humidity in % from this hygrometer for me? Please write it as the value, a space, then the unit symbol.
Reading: 10 %
